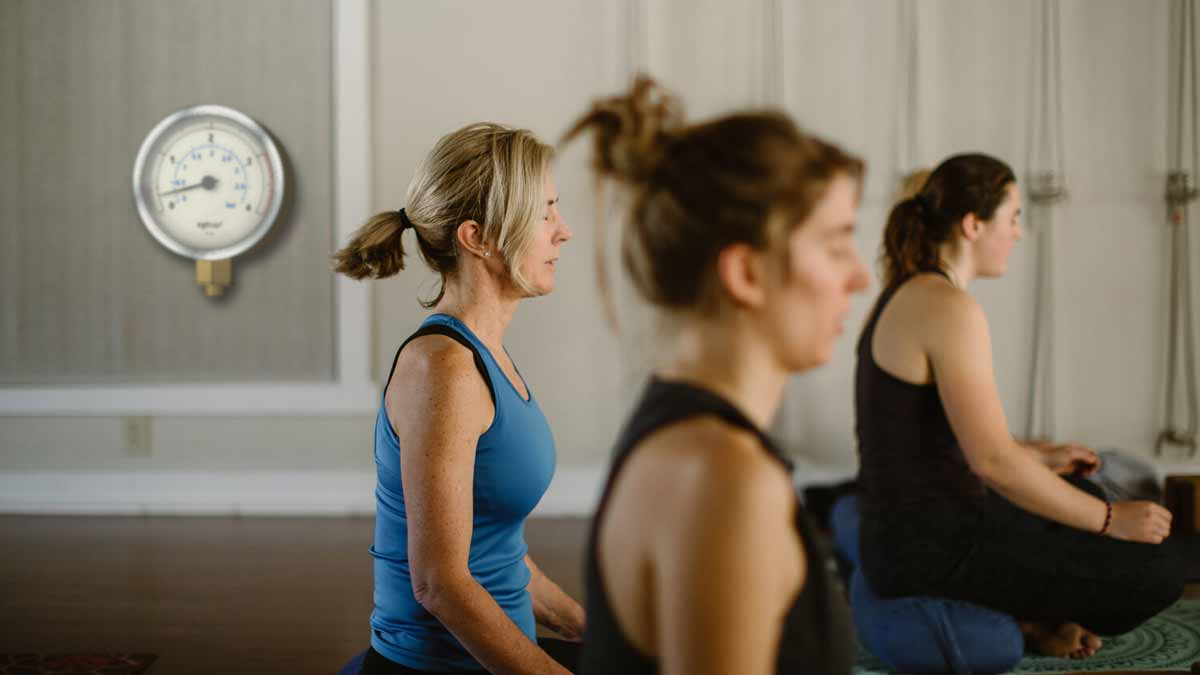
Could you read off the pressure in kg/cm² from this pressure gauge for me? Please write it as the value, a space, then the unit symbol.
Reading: 0.25 kg/cm²
